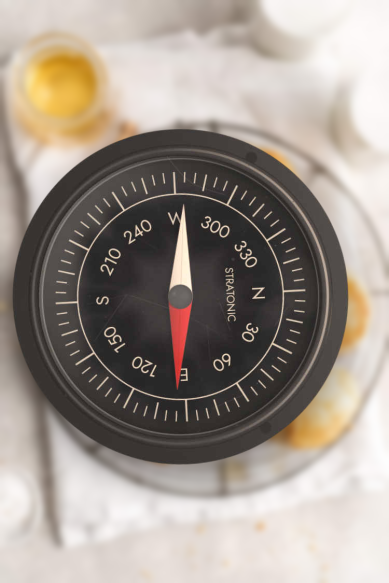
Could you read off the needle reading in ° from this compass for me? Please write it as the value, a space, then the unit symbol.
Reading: 95 °
